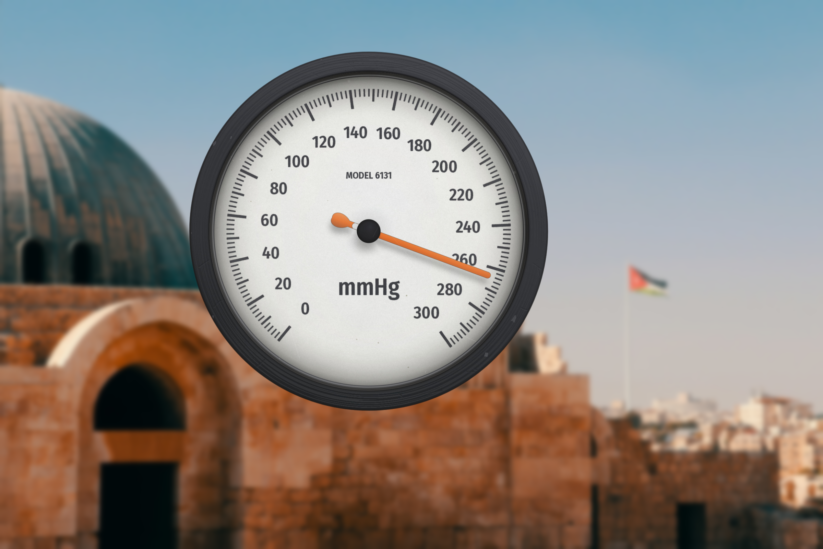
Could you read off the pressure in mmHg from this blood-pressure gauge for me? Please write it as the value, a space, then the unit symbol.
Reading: 264 mmHg
